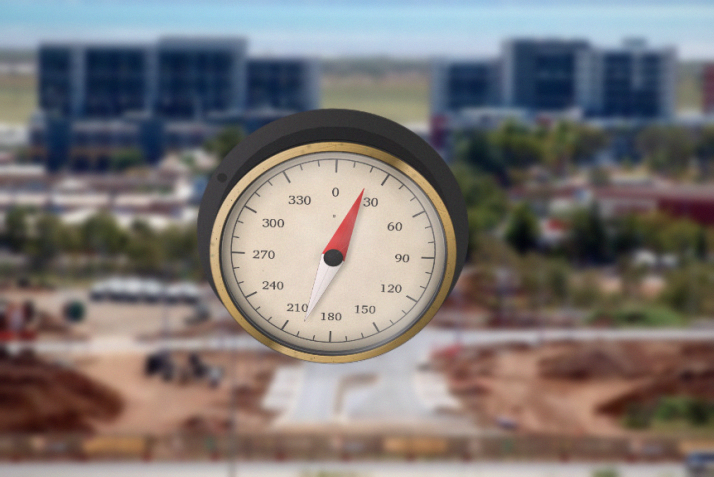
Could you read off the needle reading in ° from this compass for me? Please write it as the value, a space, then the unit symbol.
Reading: 20 °
